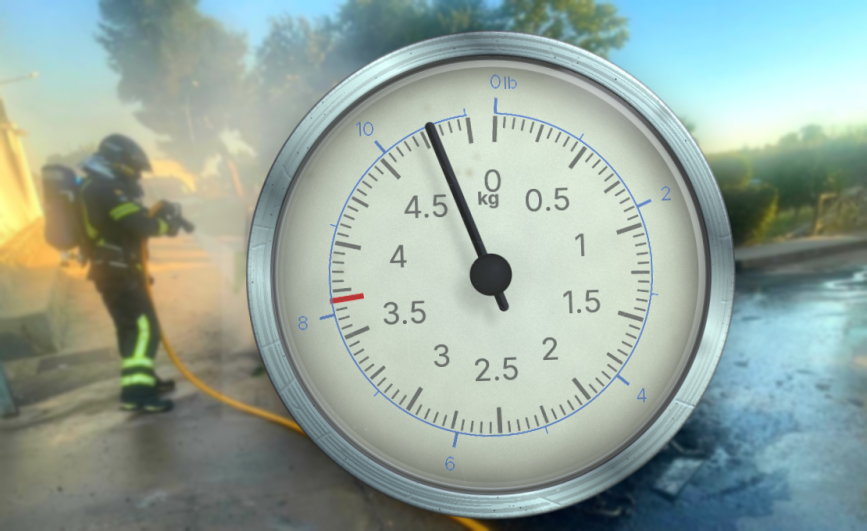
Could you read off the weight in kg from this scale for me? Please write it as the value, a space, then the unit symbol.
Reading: 4.8 kg
